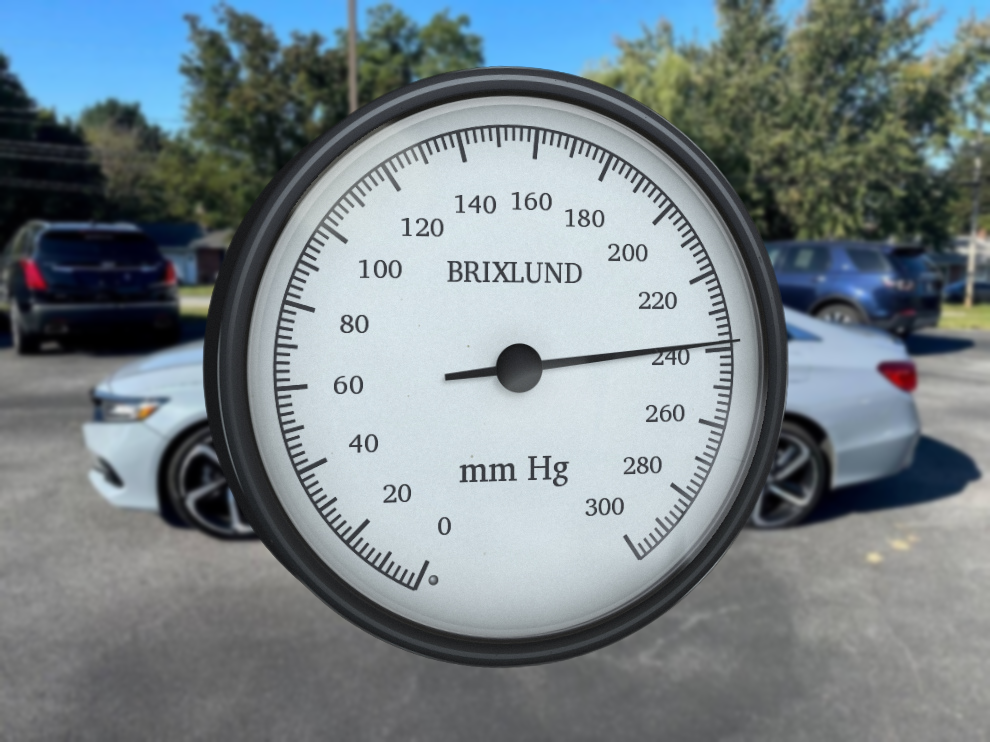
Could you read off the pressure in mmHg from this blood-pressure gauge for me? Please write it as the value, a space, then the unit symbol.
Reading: 238 mmHg
